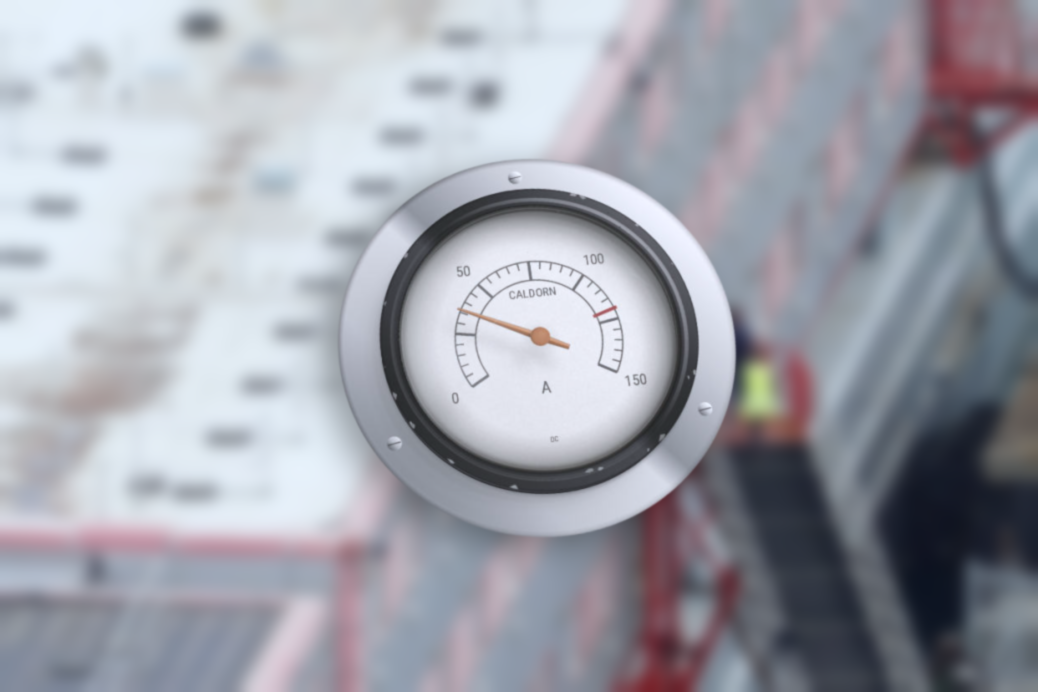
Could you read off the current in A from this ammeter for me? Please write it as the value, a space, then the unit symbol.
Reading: 35 A
